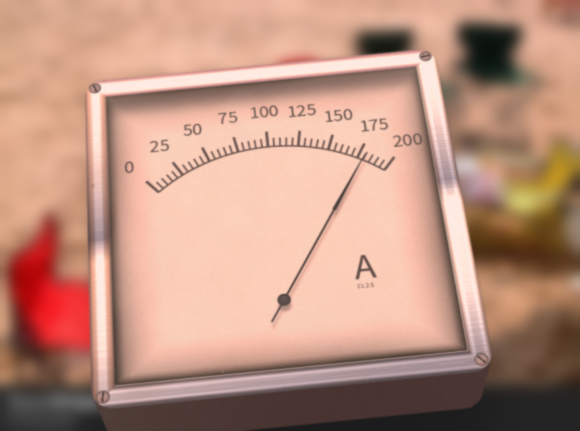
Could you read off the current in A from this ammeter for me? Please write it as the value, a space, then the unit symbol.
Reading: 180 A
